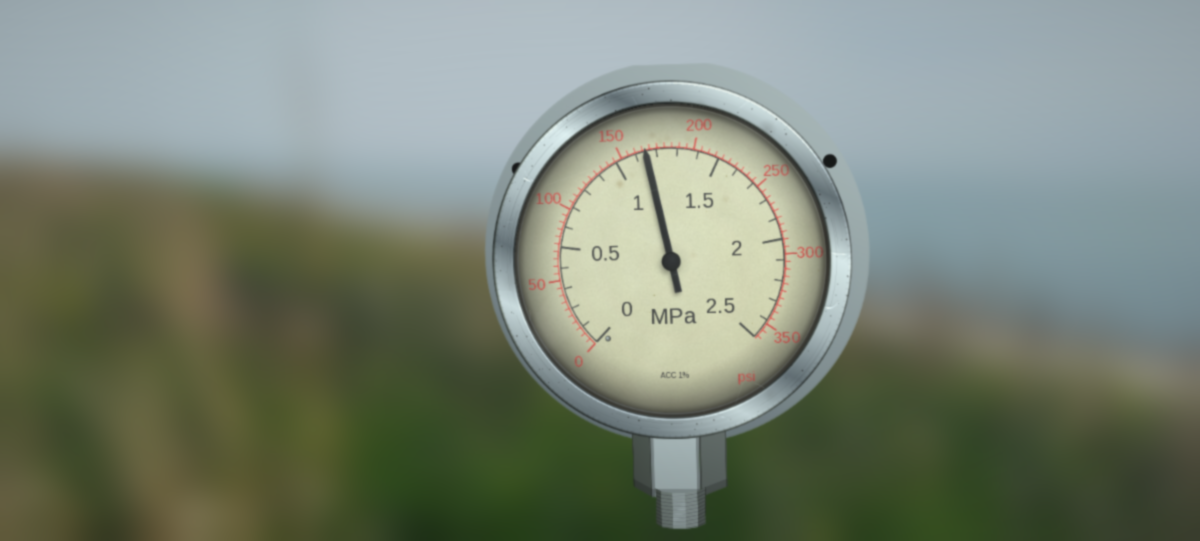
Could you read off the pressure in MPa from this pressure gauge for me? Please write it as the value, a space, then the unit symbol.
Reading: 1.15 MPa
